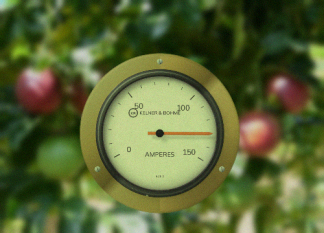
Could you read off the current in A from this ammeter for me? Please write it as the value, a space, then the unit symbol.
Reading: 130 A
